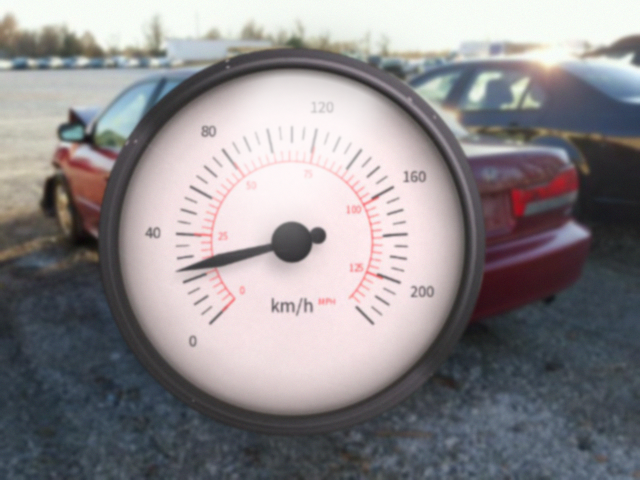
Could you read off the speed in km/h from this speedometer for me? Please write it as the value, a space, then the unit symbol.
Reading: 25 km/h
